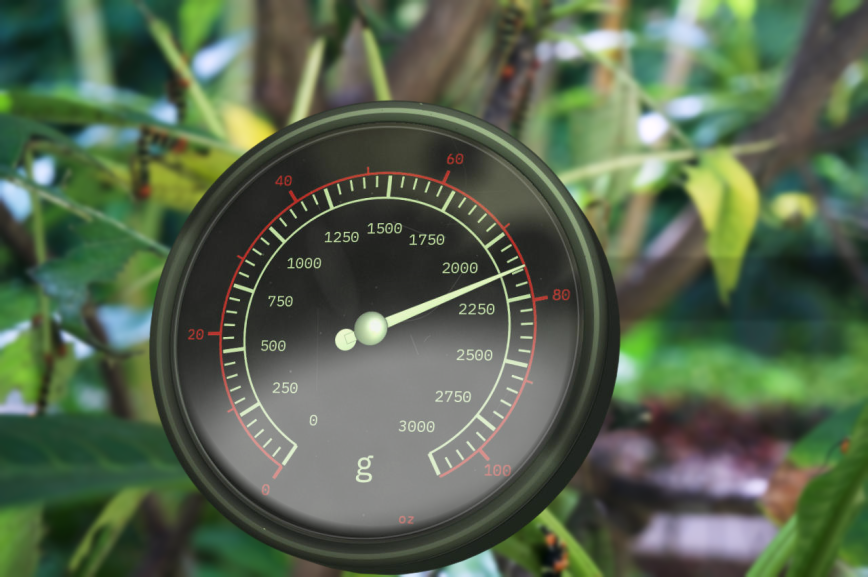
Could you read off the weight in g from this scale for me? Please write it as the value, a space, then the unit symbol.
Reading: 2150 g
